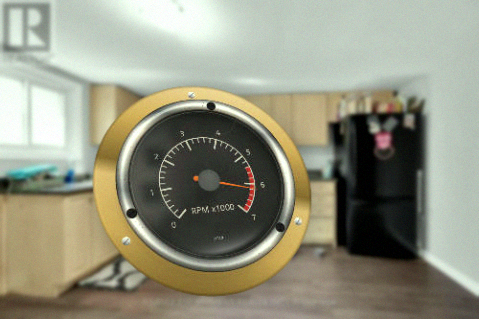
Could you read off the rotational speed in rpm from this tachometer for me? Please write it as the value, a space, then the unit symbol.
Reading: 6200 rpm
